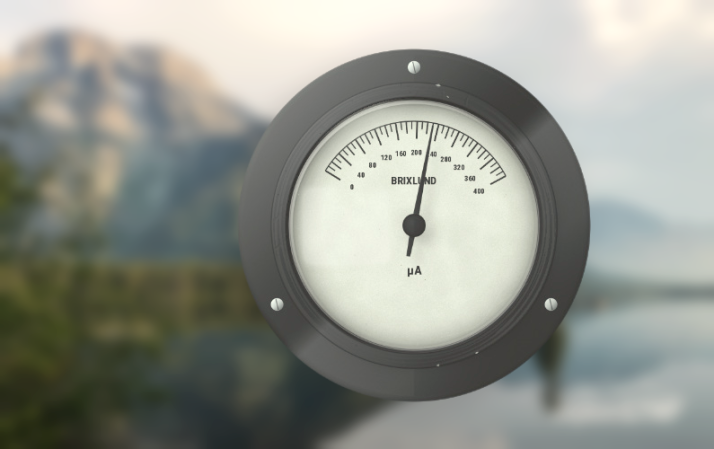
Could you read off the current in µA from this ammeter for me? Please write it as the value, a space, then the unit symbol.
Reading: 230 µA
